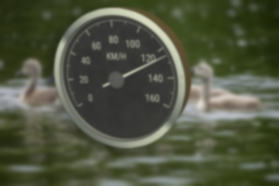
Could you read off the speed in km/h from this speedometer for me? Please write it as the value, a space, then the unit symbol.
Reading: 125 km/h
